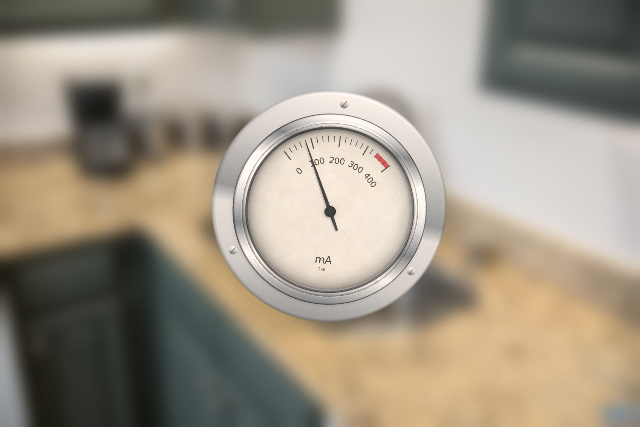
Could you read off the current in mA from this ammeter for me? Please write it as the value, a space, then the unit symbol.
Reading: 80 mA
